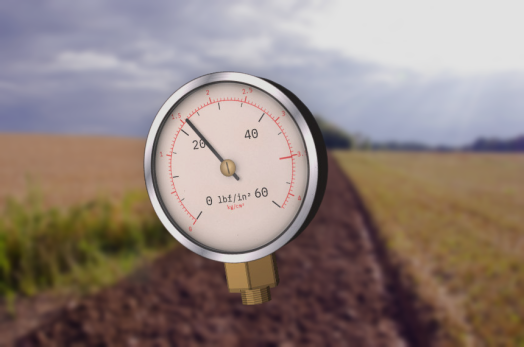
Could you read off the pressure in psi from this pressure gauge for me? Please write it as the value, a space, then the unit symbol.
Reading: 22.5 psi
